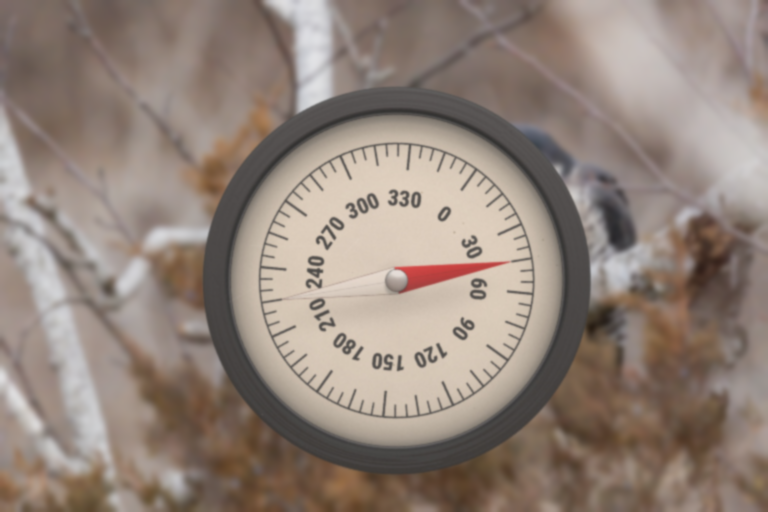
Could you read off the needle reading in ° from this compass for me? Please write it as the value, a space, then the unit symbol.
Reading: 45 °
